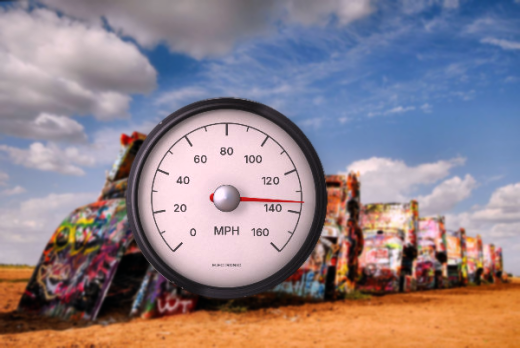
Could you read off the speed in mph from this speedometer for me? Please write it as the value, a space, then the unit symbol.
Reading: 135 mph
